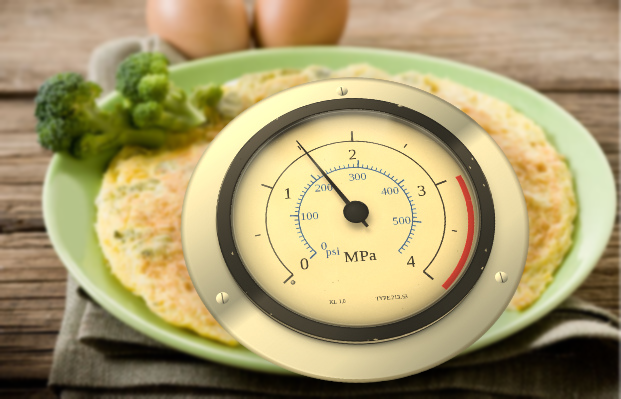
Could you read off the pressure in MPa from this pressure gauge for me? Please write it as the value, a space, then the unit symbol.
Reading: 1.5 MPa
